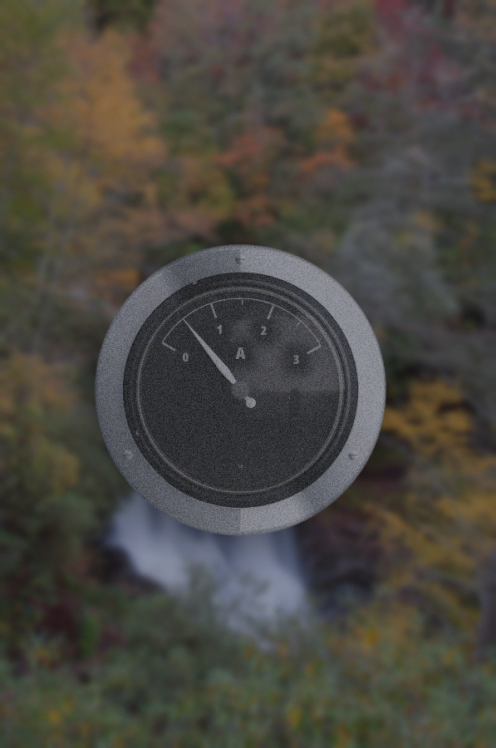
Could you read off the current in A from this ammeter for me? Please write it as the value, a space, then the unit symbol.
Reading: 0.5 A
